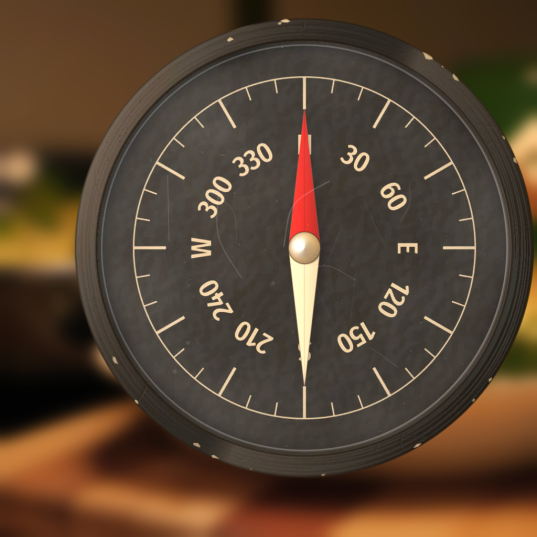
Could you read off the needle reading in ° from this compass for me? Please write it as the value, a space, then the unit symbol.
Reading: 0 °
